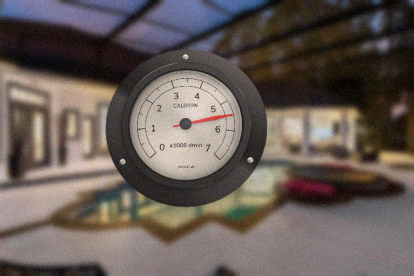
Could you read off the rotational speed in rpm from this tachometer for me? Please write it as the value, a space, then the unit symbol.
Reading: 5500 rpm
